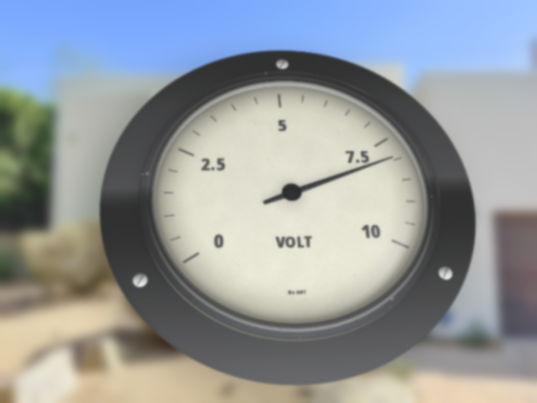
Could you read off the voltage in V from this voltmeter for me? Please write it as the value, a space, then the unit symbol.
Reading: 8 V
